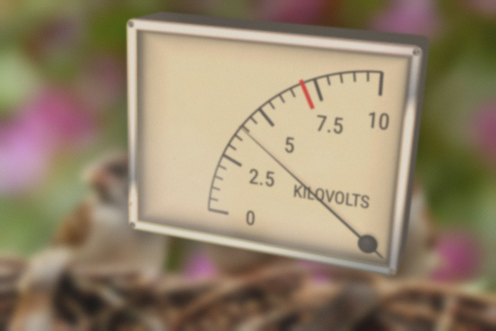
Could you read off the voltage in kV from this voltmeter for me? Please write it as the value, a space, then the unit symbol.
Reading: 4 kV
